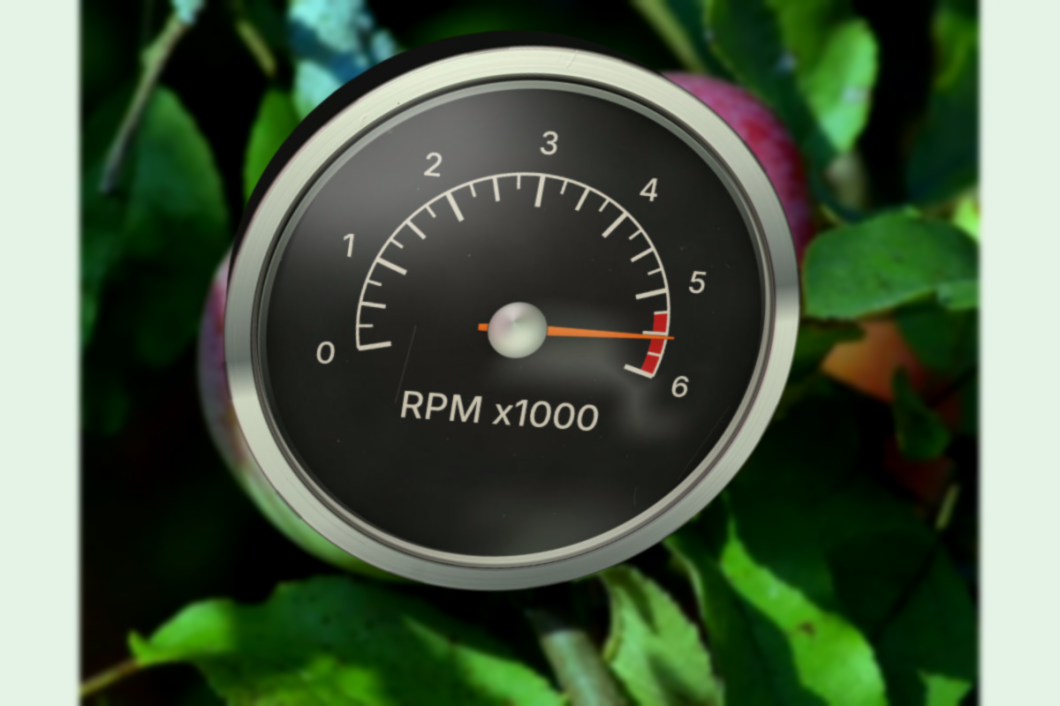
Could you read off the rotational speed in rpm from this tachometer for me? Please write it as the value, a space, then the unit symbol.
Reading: 5500 rpm
